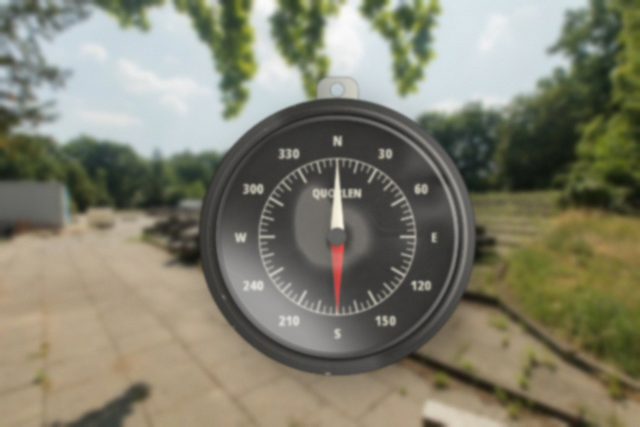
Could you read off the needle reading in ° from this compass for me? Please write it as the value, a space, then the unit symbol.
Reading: 180 °
